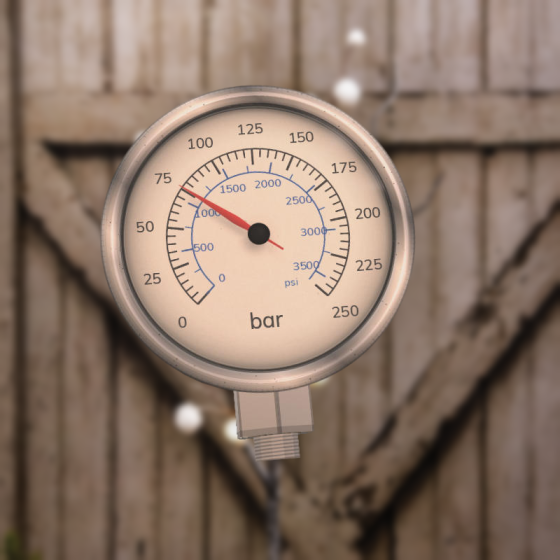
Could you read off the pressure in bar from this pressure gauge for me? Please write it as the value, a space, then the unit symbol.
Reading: 75 bar
